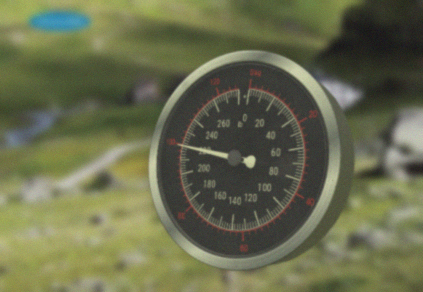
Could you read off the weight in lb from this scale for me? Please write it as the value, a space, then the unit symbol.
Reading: 220 lb
